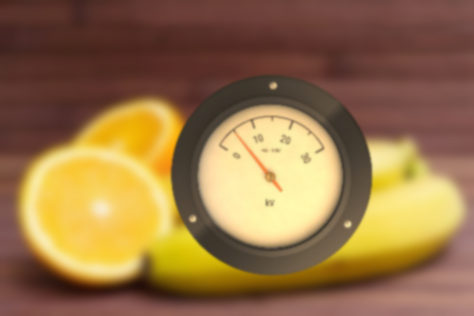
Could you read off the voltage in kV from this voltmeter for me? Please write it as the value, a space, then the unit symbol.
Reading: 5 kV
